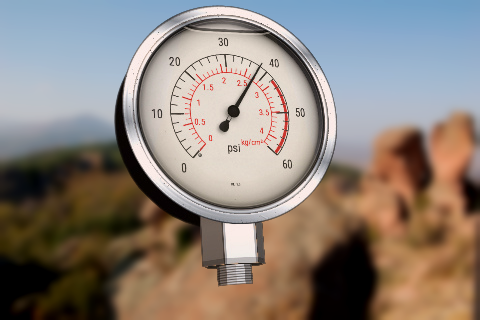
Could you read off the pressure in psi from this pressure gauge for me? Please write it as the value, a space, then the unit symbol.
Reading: 38 psi
